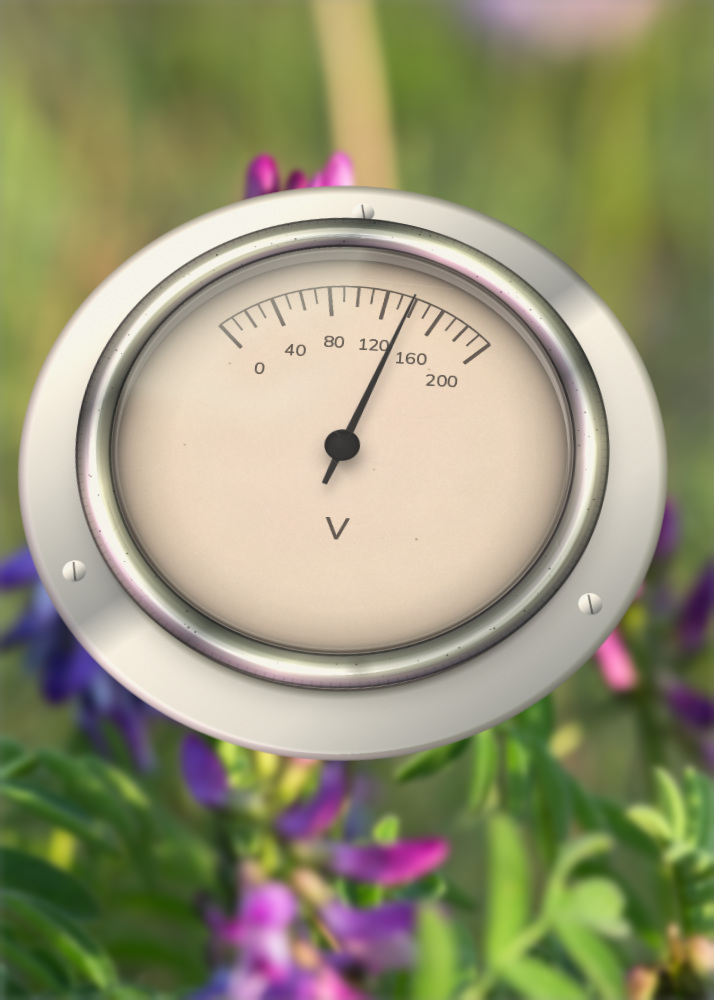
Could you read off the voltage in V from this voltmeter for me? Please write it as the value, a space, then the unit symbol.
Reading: 140 V
